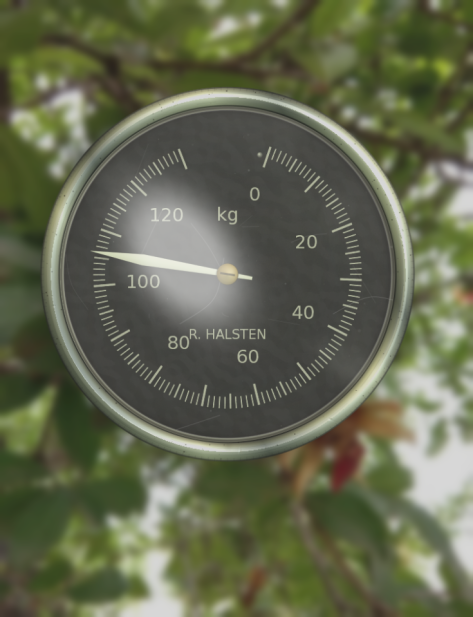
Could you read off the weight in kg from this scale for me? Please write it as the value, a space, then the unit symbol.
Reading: 106 kg
